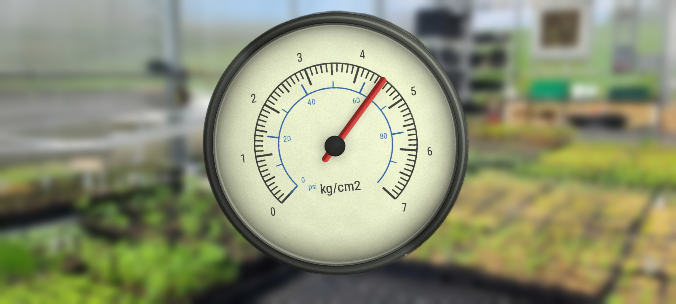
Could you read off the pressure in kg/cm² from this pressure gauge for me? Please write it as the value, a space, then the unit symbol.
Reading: 4.5 kg/cm²
